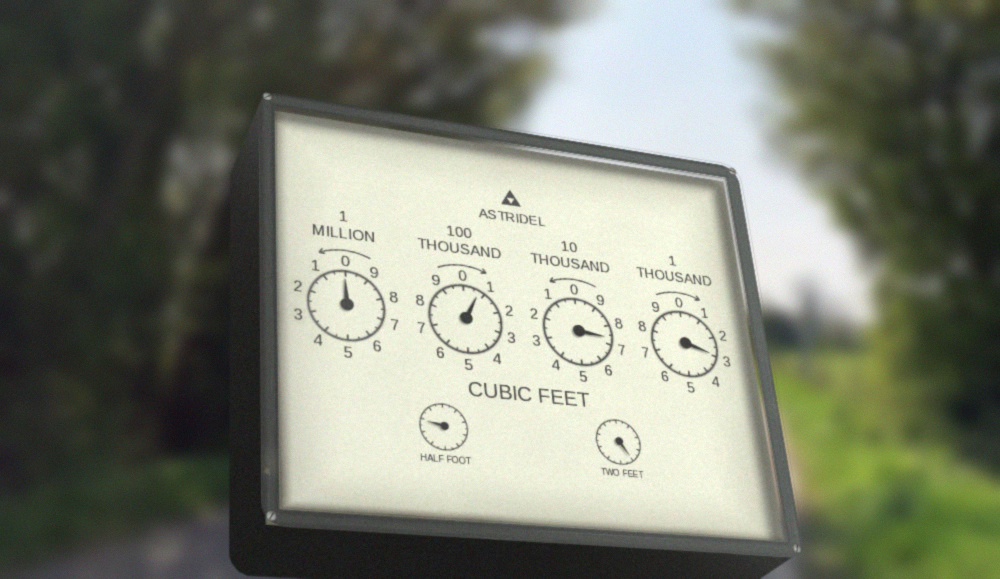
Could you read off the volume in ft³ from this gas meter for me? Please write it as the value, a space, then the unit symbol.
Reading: 7300 ft³
